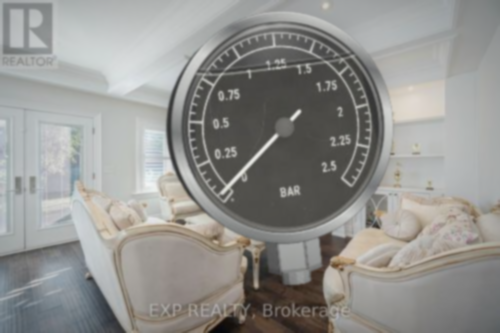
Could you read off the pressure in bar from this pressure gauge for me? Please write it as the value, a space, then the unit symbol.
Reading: 0.05 bar
